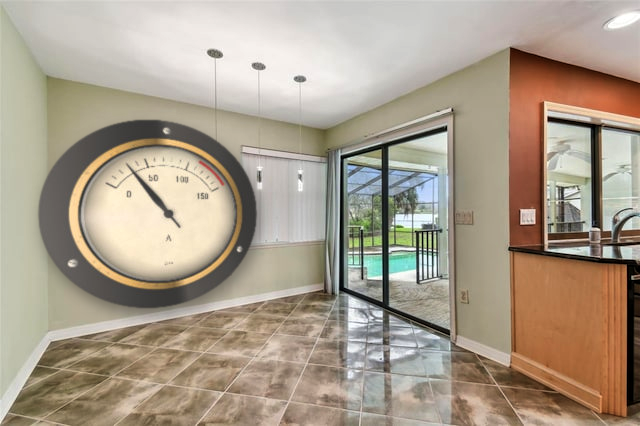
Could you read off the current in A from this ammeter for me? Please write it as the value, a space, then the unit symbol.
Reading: 30 A
